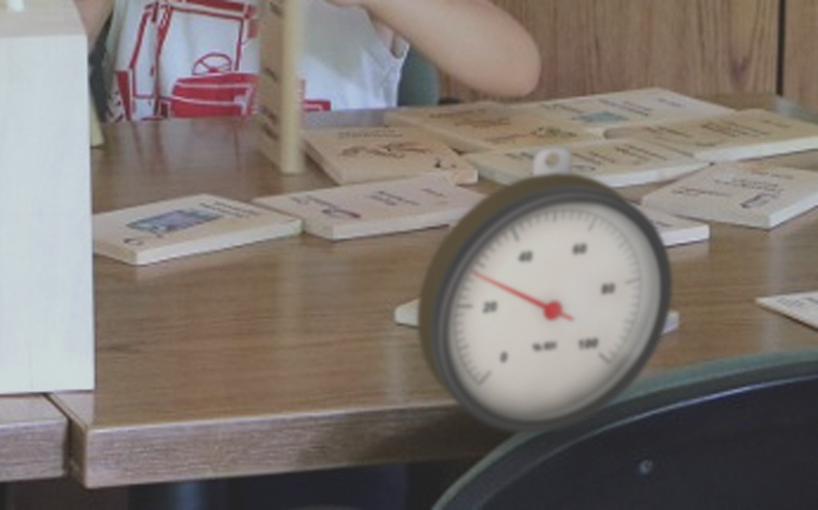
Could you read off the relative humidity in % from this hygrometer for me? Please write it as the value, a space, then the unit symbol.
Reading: 28 %
